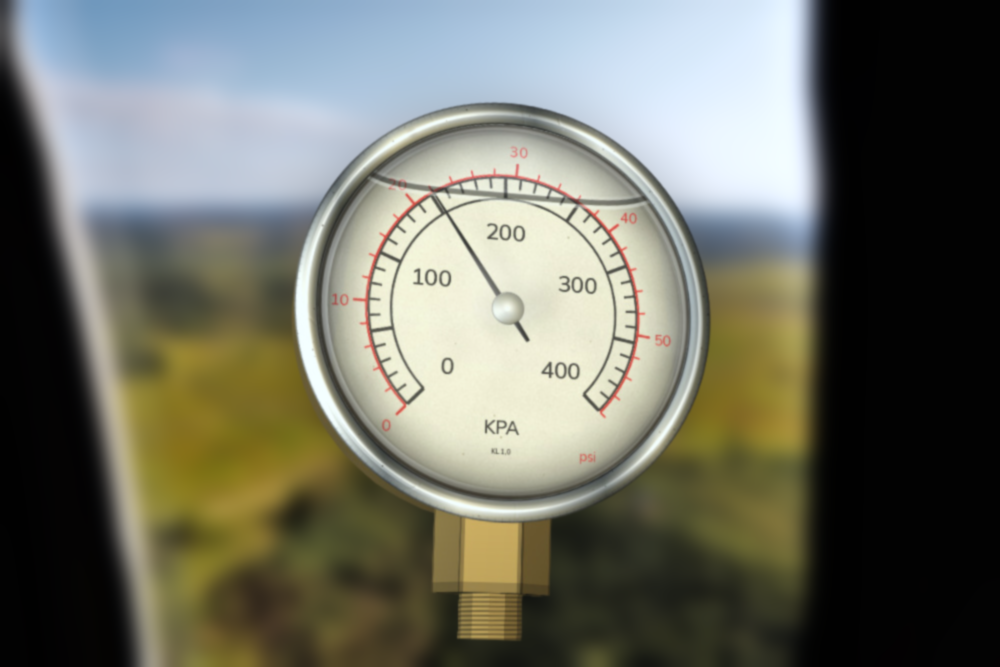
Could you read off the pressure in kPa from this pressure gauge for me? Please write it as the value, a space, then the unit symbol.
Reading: 150 kPa
